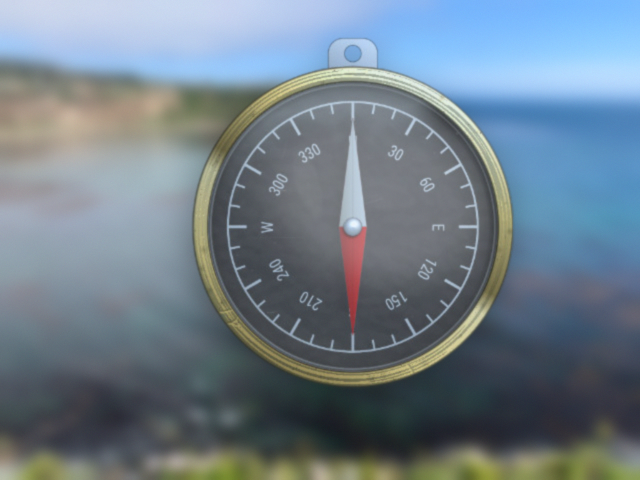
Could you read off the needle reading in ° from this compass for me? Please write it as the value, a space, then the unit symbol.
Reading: 180 °
